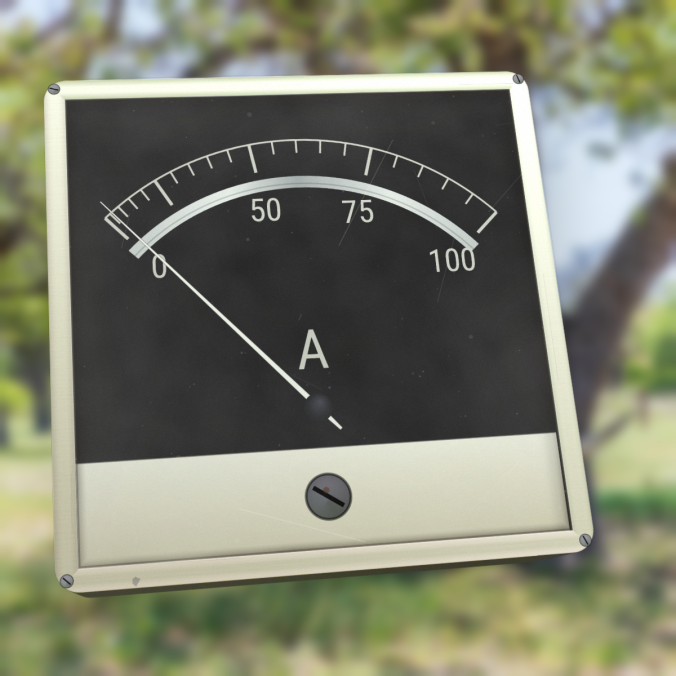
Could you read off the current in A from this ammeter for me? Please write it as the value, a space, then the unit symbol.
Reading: 5 A
